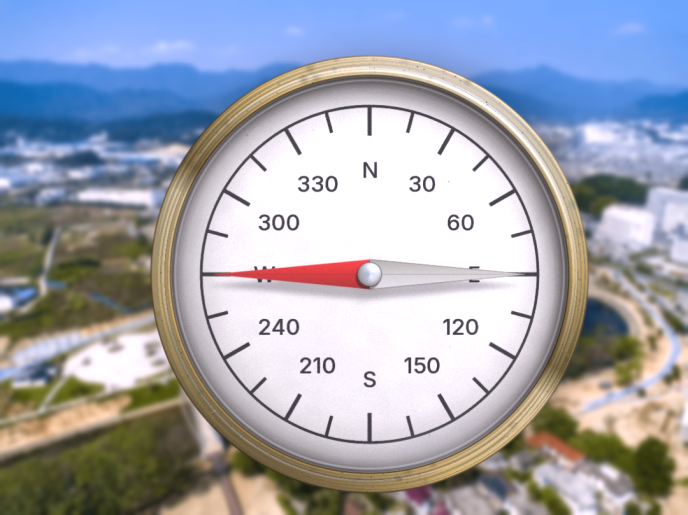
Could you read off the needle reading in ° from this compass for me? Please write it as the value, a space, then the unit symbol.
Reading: 270 °
